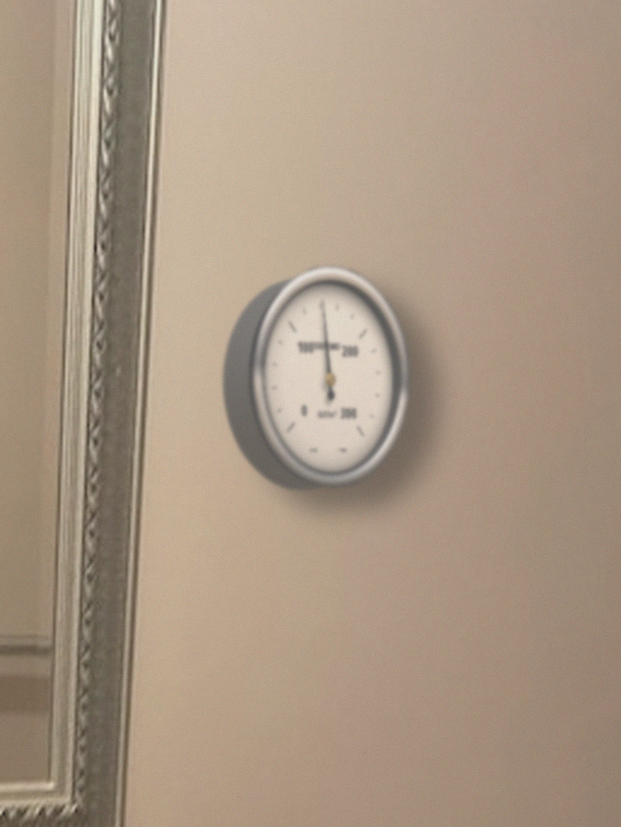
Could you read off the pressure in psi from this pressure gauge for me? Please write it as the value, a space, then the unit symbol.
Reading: 140 psi
